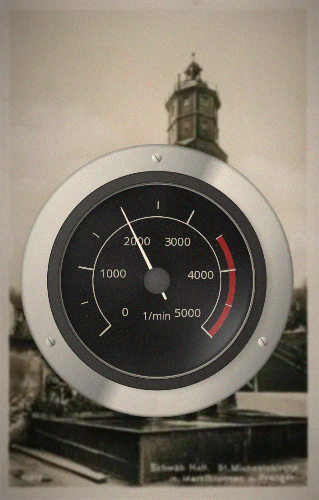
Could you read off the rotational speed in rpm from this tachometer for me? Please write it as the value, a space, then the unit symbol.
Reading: 2000 rpm
